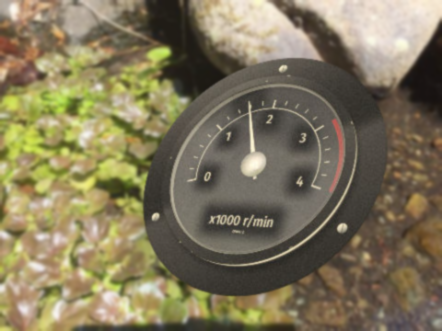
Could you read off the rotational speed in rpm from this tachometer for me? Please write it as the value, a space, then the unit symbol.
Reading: 1600 rpm
